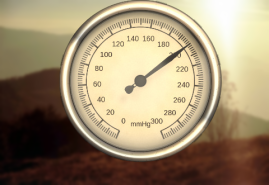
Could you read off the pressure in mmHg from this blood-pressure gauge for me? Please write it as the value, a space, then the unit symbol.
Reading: 200 mmHg
